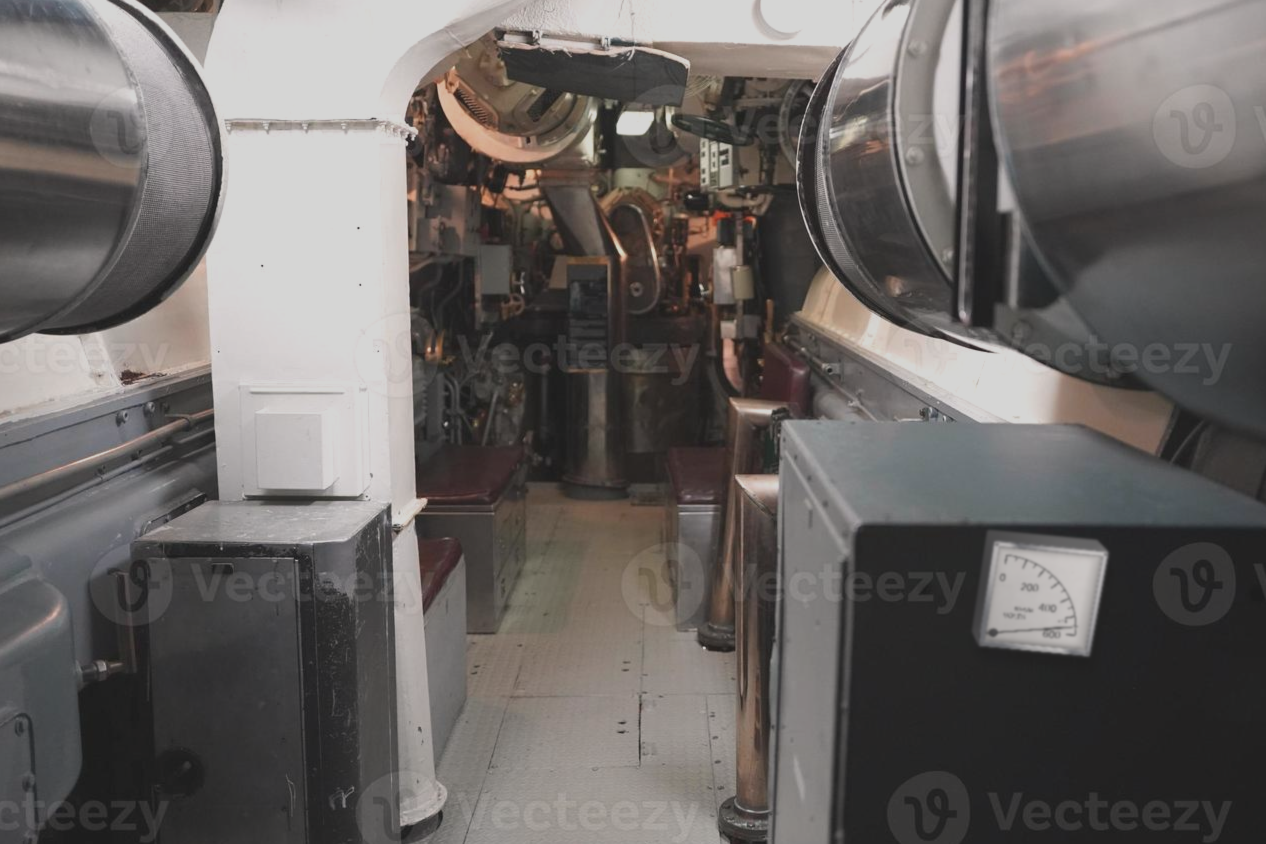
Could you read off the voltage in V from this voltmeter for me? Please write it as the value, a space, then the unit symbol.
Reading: 550 V
